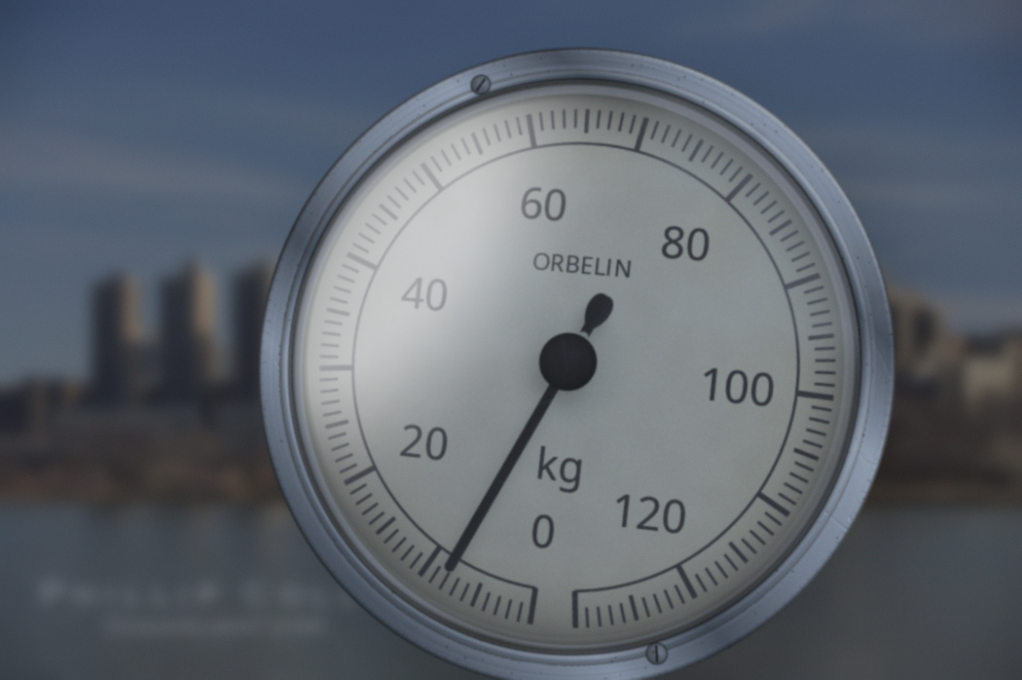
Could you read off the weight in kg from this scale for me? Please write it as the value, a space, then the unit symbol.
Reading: 8 kg
